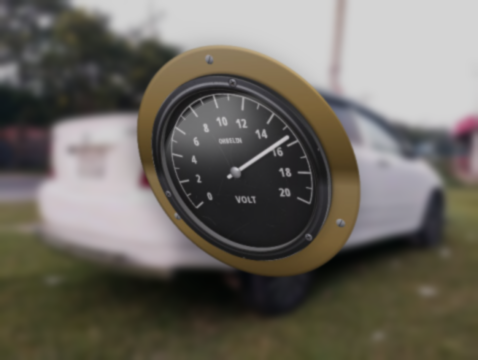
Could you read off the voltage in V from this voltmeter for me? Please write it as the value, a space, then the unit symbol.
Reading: 15.5 V
